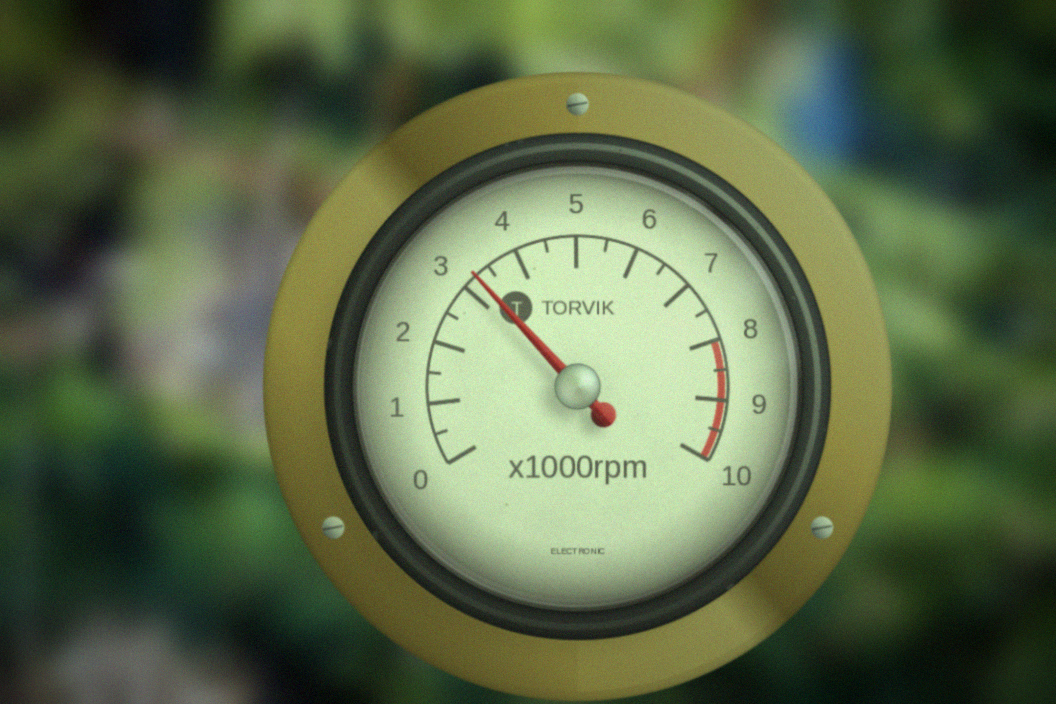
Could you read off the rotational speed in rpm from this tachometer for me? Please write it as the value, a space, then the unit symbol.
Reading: 3250 rpm
